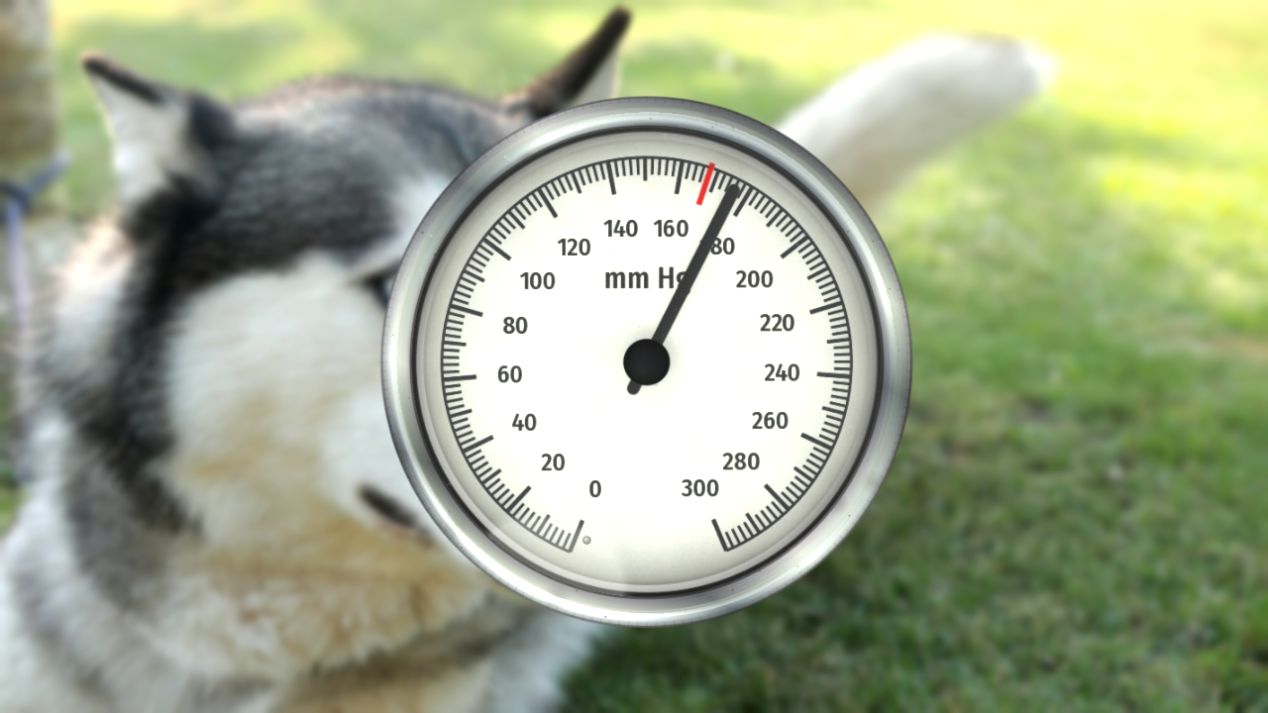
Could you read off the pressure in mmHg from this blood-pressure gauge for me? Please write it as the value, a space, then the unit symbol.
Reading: 176 mmHg
